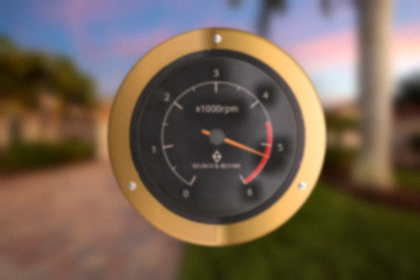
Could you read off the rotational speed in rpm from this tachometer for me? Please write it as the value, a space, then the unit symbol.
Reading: 5250 rpm
